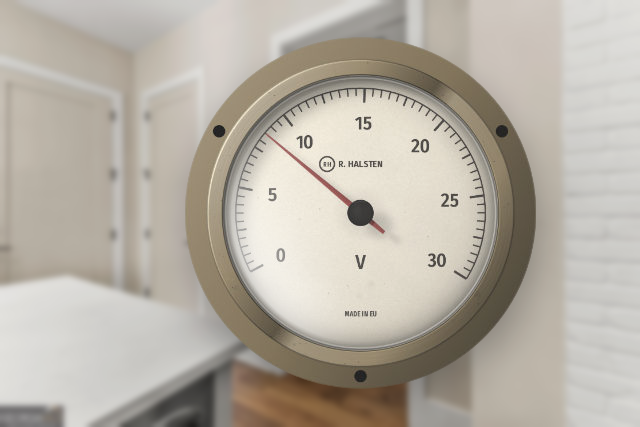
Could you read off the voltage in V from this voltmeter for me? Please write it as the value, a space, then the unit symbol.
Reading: 8.5 V
